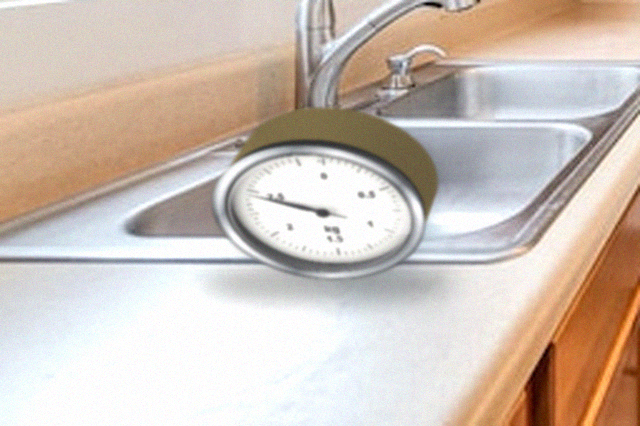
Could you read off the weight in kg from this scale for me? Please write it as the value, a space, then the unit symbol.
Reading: 2.5 kg
